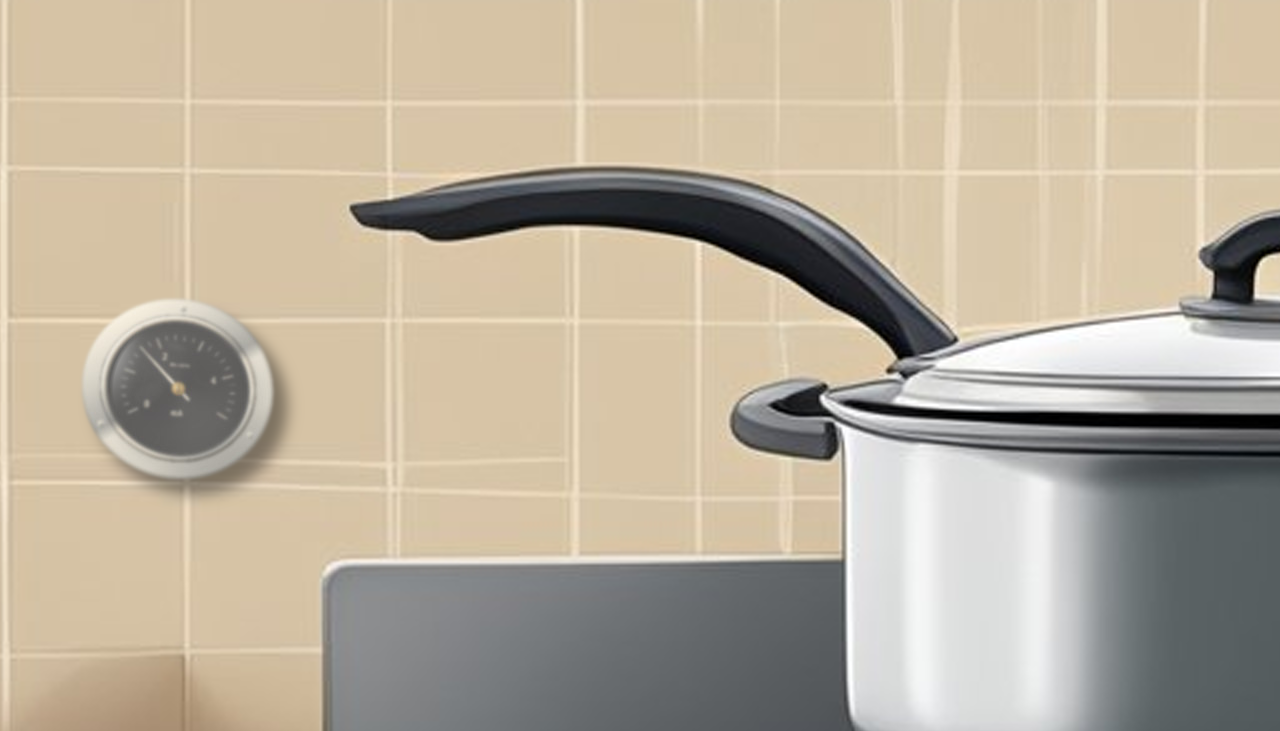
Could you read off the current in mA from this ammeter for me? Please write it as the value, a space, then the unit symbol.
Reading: 1.6 mA
